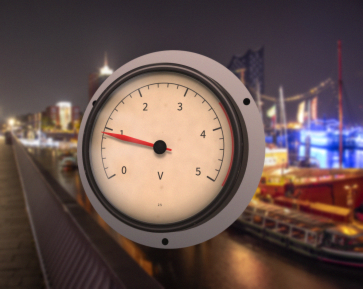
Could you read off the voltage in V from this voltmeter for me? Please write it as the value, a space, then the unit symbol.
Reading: 0.9 V
